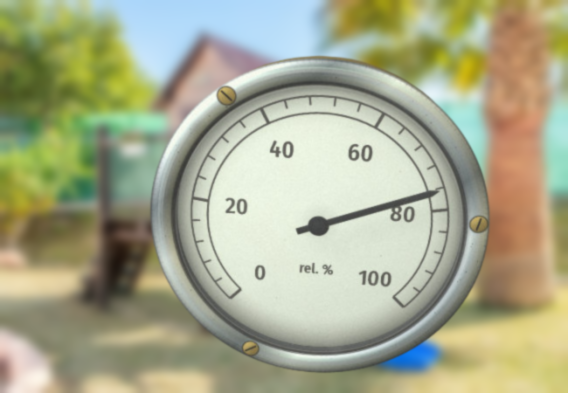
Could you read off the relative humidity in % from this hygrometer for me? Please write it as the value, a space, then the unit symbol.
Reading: 76 %
